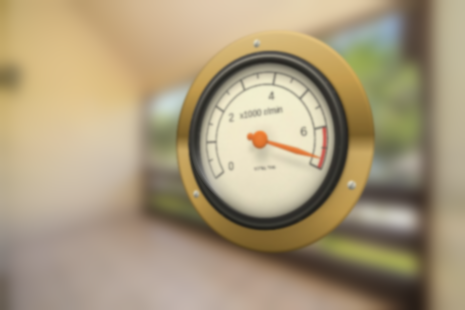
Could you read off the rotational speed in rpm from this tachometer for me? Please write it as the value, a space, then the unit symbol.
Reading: 6750 rpm
